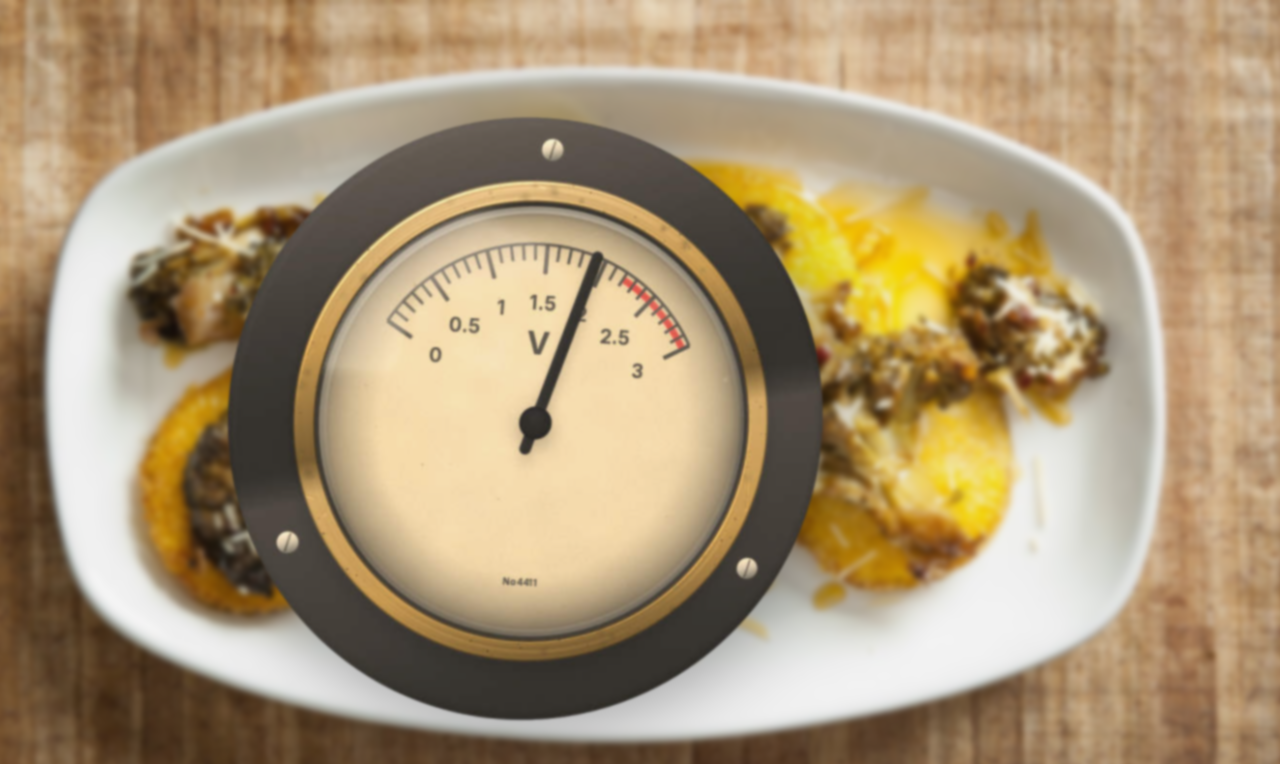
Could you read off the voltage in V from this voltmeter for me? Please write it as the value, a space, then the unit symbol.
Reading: 1.9 V
